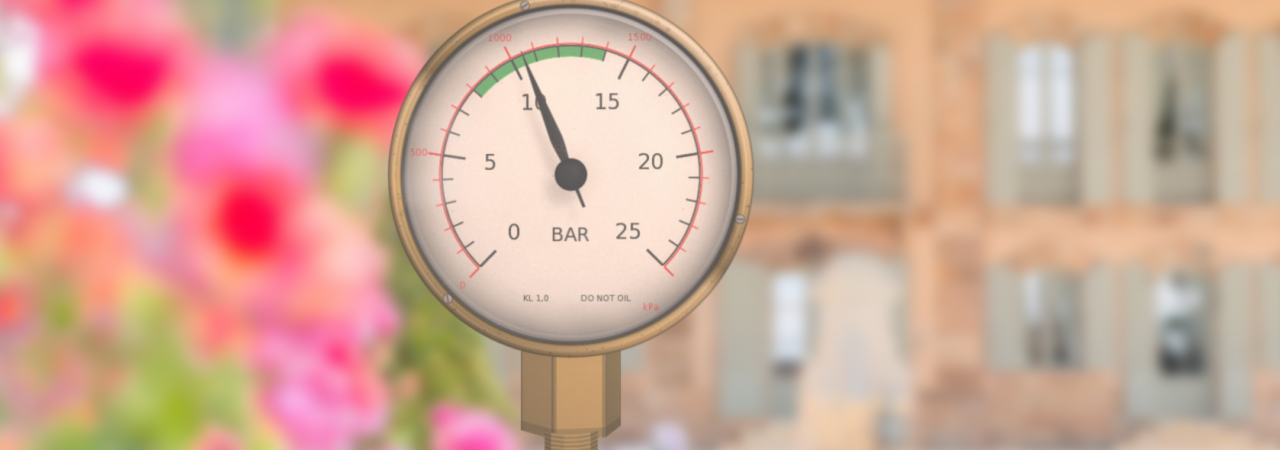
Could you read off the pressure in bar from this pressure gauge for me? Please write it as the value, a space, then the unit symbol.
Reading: 10.5 bar
